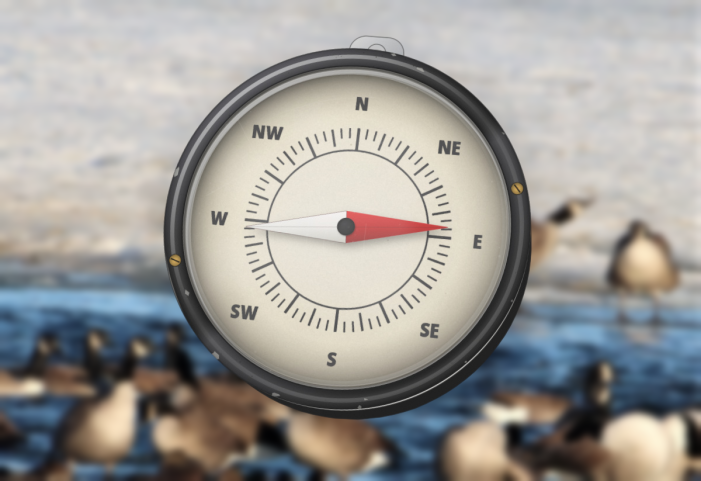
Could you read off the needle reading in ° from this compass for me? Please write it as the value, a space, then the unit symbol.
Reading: 85 °
